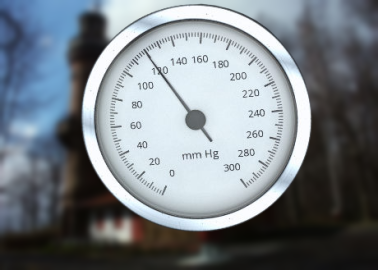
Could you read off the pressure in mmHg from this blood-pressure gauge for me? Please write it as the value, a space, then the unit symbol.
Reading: 120 mmHg
